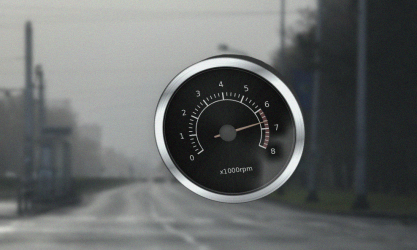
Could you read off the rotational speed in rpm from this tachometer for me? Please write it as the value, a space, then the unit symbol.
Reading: 6600 rpm
